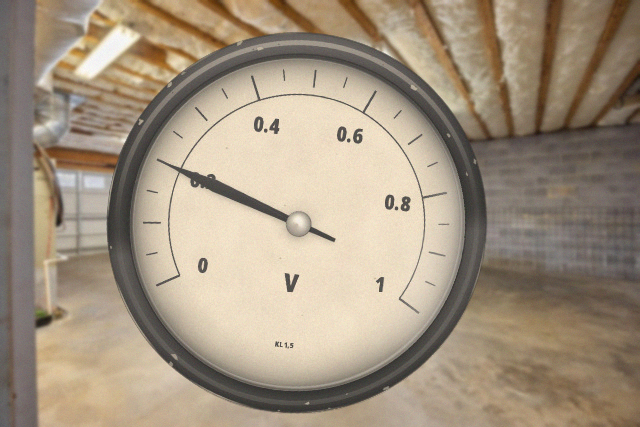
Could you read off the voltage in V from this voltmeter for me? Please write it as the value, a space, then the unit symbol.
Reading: 0.2 V
